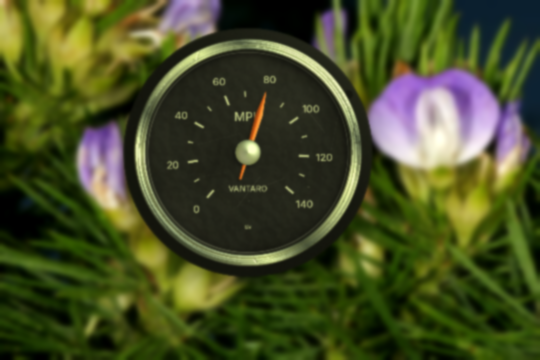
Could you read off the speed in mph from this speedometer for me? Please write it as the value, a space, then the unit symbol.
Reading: 80 mph
